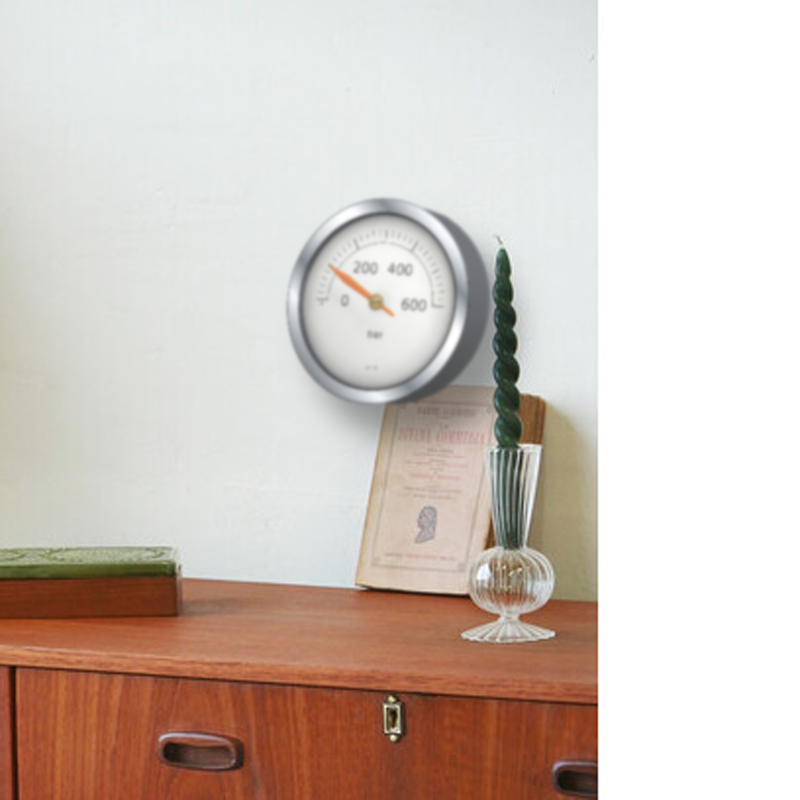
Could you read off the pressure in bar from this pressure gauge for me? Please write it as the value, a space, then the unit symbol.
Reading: 100 bar
